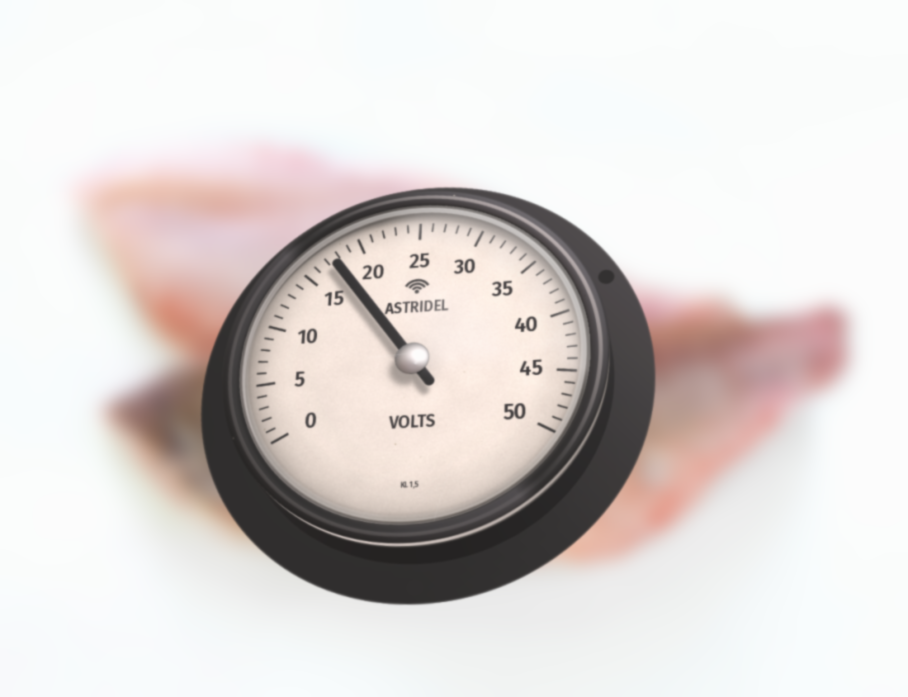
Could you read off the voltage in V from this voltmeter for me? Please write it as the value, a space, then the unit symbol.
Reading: 17.5 V
